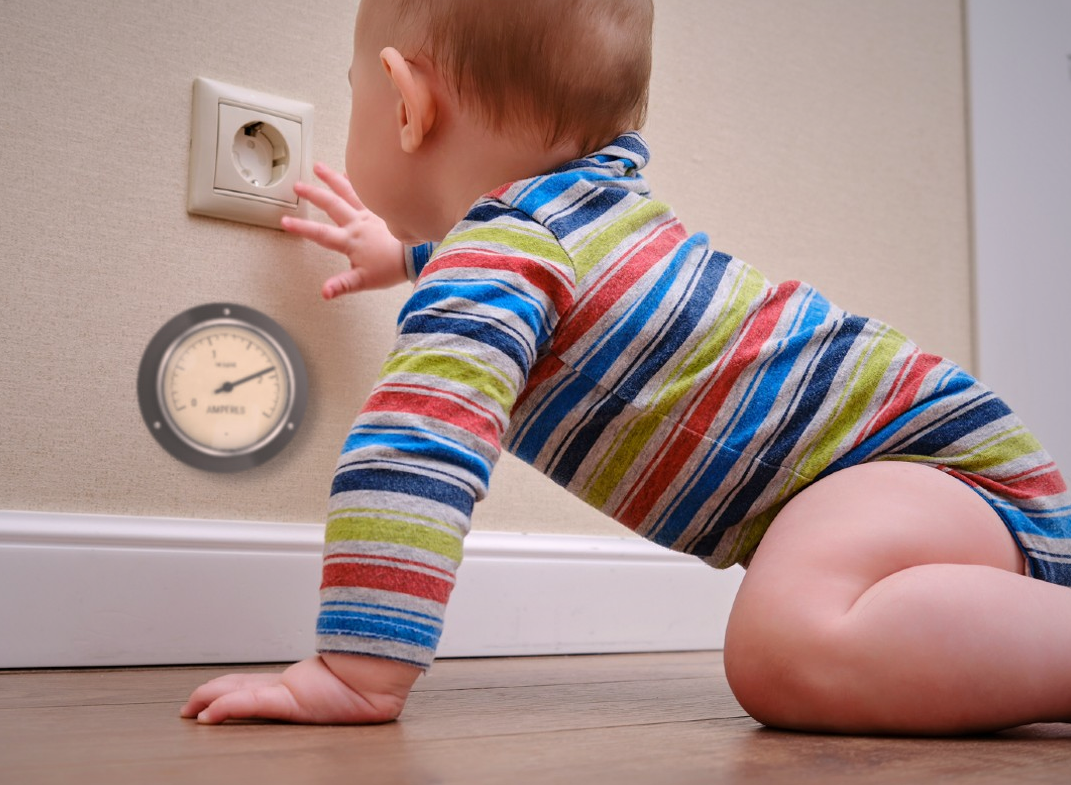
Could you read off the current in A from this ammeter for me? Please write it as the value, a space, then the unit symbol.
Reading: 1.9 A
